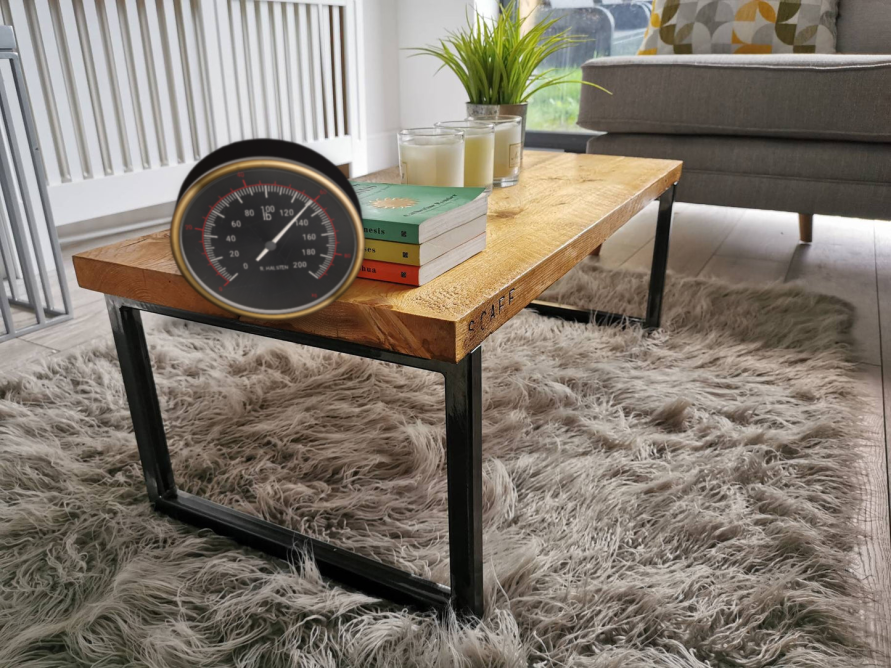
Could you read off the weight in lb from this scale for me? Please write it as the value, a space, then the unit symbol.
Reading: 130 lb
